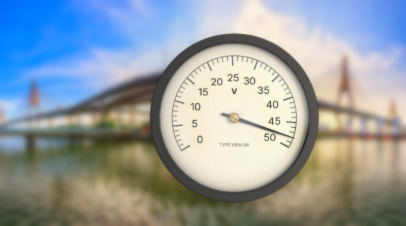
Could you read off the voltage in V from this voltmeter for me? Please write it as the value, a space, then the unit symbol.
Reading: 48 V
